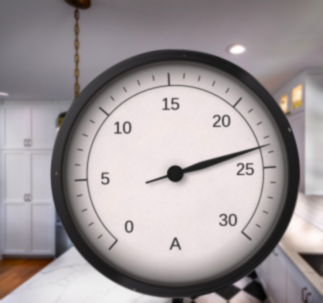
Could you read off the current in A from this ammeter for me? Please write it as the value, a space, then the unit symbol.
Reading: 23.5 A
